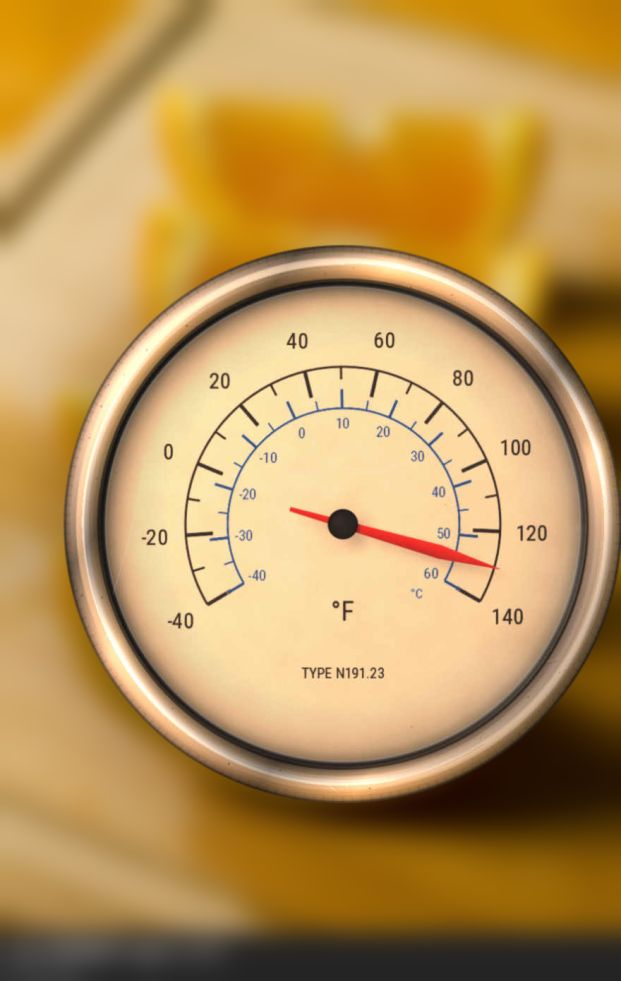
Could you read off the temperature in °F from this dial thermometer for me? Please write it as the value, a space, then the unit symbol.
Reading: 130 °F
